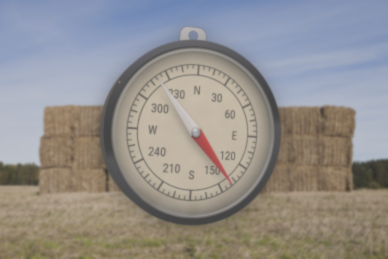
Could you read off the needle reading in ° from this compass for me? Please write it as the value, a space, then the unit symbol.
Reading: 140 °
